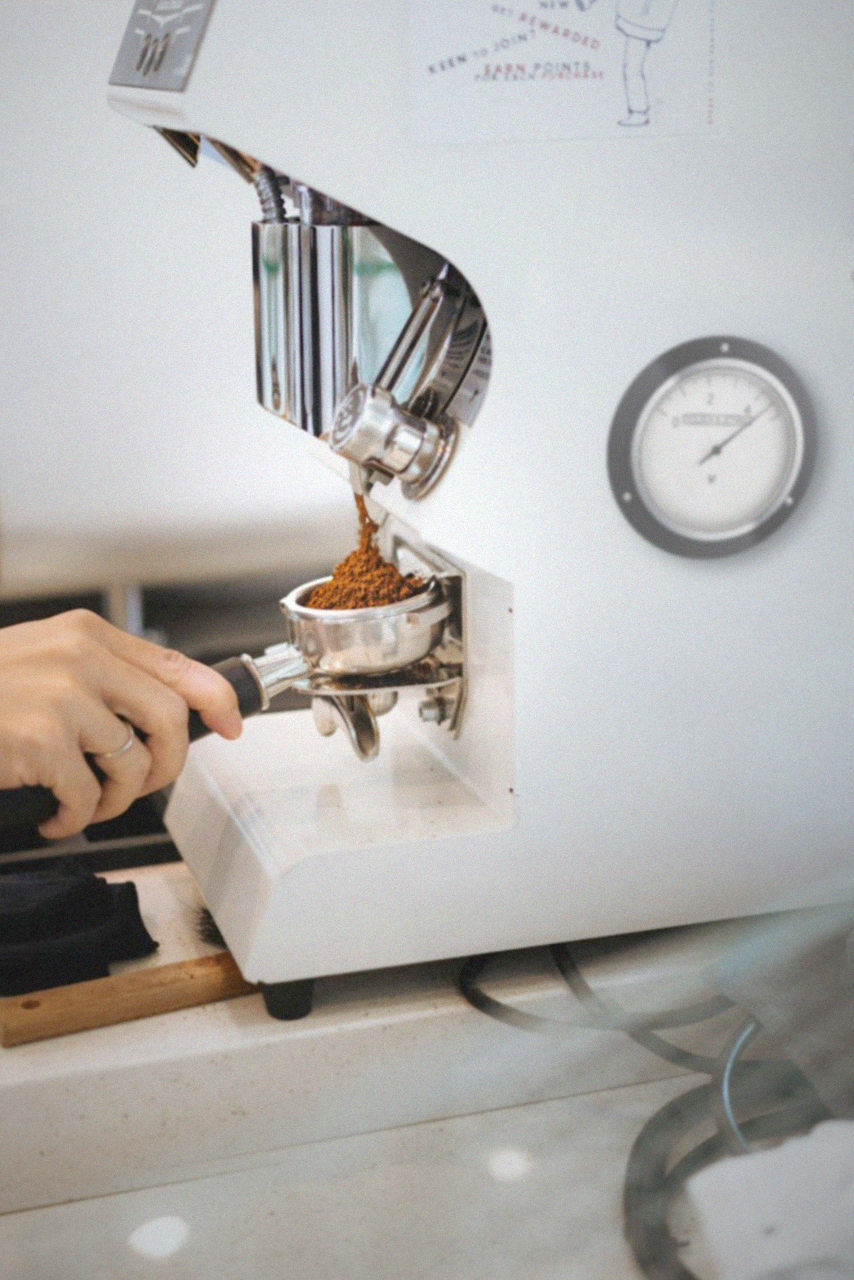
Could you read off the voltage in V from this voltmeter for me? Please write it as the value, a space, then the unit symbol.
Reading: 4.5 V
